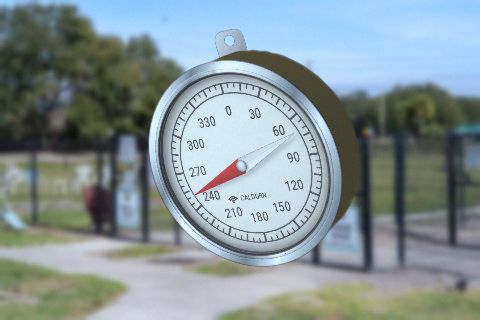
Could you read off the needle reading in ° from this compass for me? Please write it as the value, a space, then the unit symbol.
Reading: 250 °
